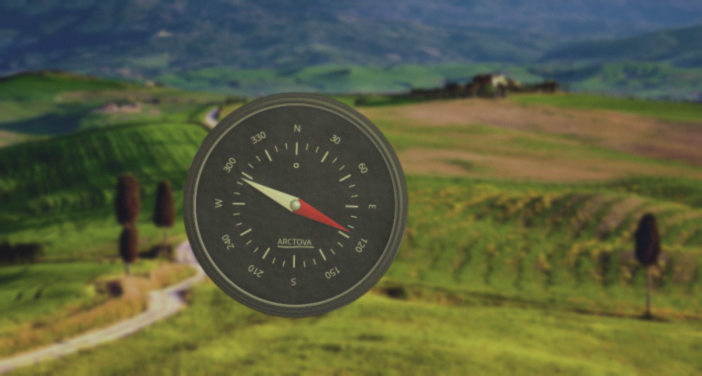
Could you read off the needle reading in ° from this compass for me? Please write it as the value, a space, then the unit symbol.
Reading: 115 °
